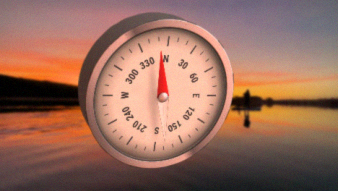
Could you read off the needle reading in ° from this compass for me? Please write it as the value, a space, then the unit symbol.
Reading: 350 °
